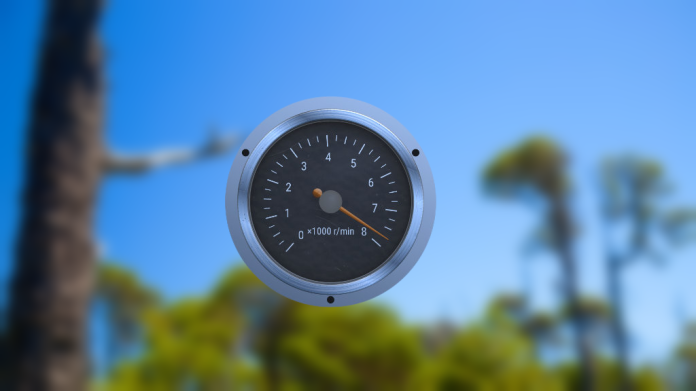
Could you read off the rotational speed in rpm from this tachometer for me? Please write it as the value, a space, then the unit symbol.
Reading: 7750 rpm
